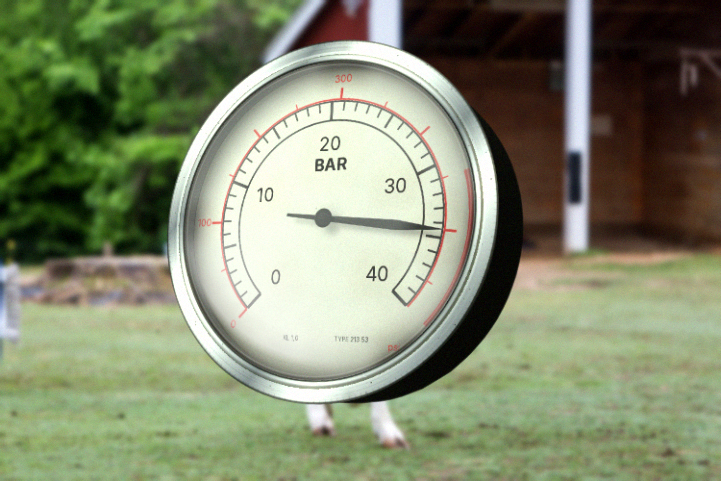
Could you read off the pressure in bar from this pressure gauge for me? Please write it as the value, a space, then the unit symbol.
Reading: 34.5 bar
